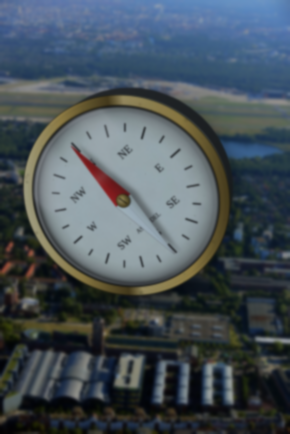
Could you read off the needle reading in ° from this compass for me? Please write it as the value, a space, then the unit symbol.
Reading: 0 °
